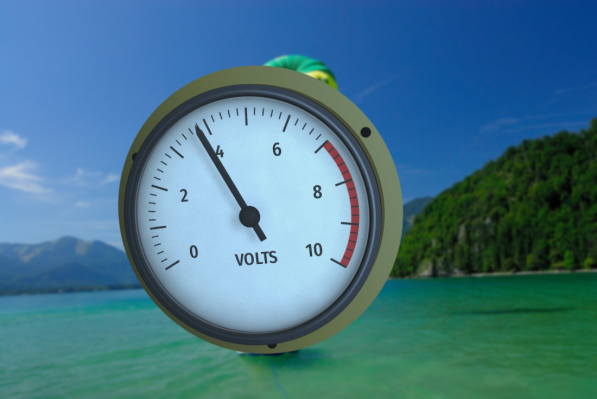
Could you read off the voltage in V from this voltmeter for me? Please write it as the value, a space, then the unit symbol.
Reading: 3.8 V
